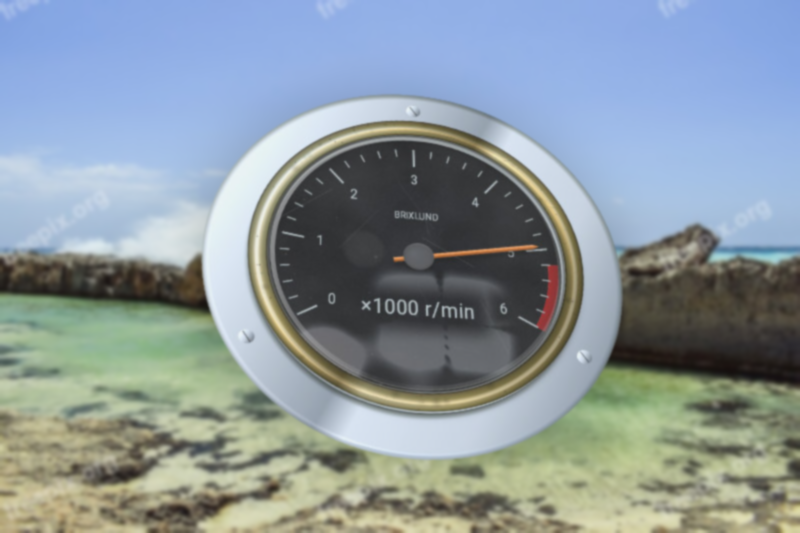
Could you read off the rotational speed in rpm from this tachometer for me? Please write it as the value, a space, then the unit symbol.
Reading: 5000 rpm
